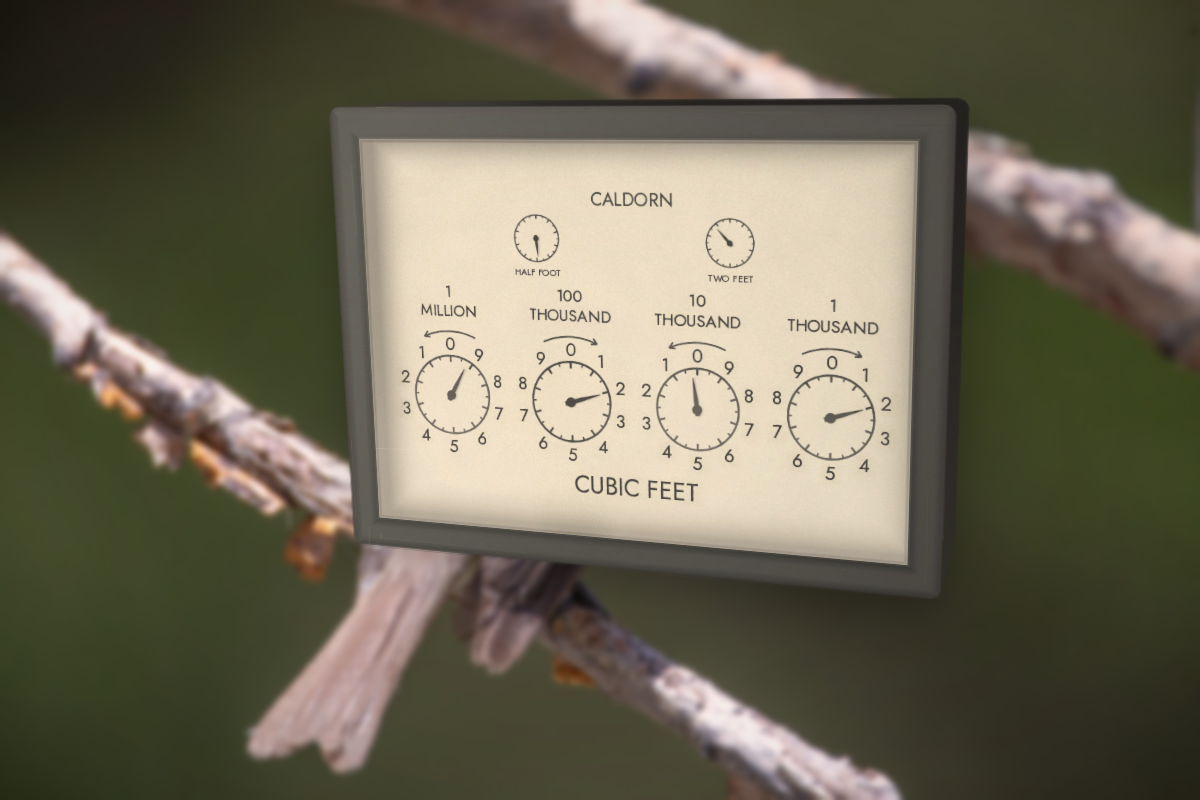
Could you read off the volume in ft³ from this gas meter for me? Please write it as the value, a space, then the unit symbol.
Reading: 920200 ft³
